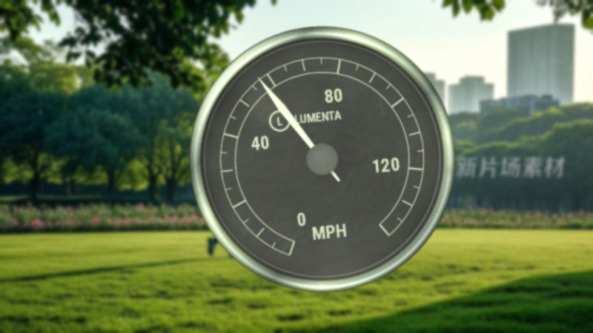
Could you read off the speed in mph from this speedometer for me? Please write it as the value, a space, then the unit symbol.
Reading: 57.5 mph
